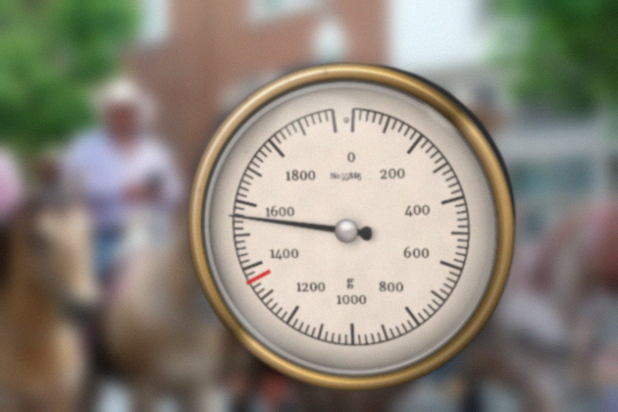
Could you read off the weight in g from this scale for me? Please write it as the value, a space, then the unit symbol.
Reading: 1560 g
